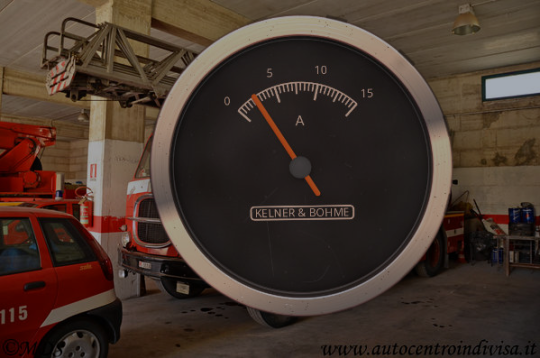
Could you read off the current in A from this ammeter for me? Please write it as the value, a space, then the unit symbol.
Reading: 2.5 A
